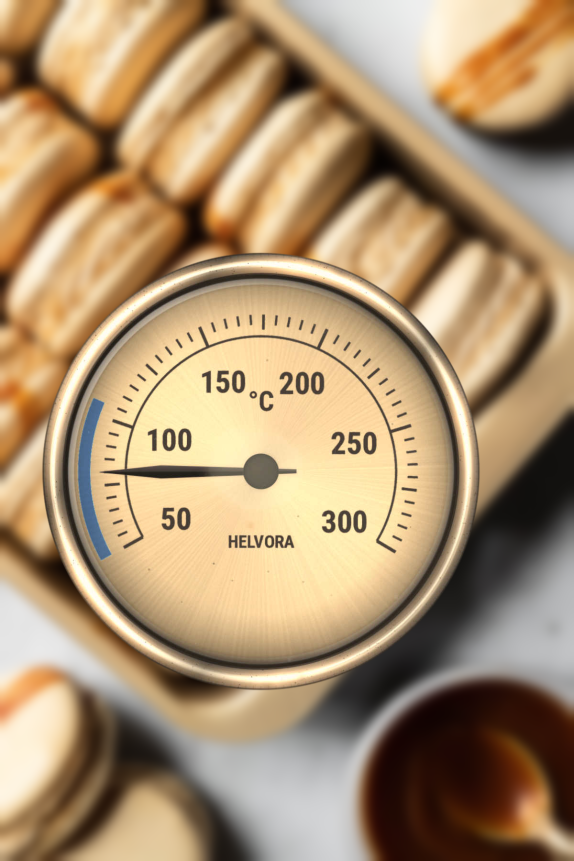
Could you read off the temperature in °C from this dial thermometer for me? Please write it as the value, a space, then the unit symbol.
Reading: 80 °C
